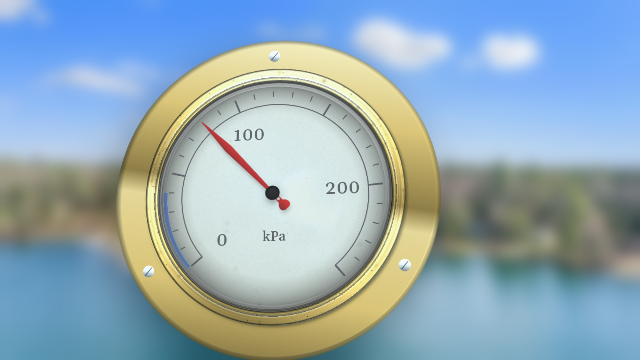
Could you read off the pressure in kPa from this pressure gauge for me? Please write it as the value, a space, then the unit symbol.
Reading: 80 kPa
